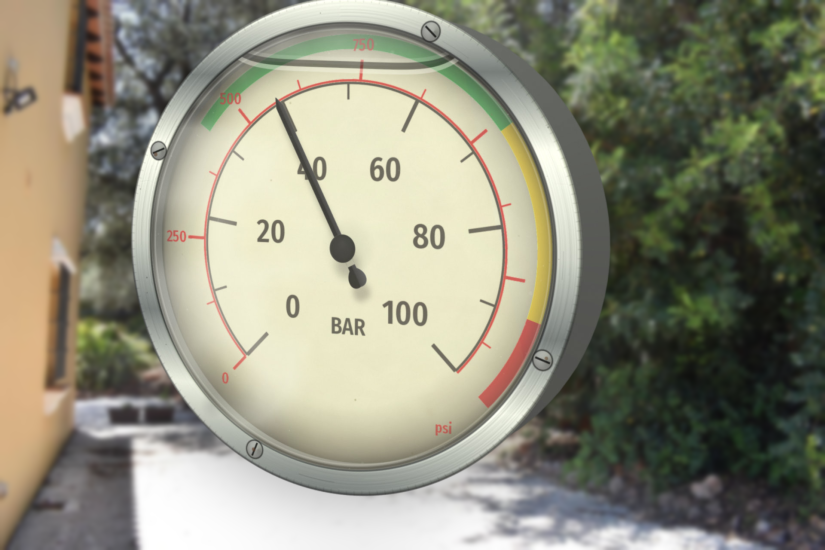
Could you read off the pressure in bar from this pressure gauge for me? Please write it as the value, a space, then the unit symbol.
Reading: 40 bar
